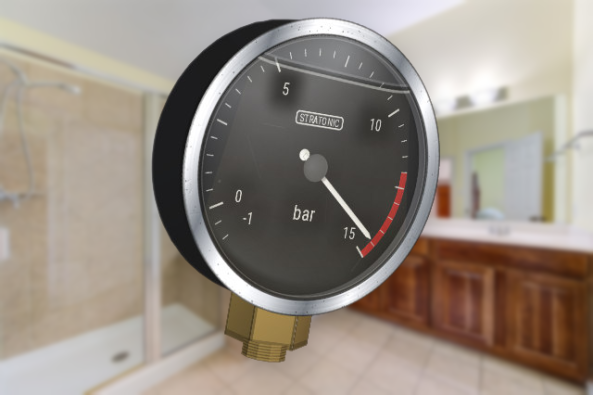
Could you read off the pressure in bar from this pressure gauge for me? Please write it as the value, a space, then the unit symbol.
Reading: 14.5 bar
